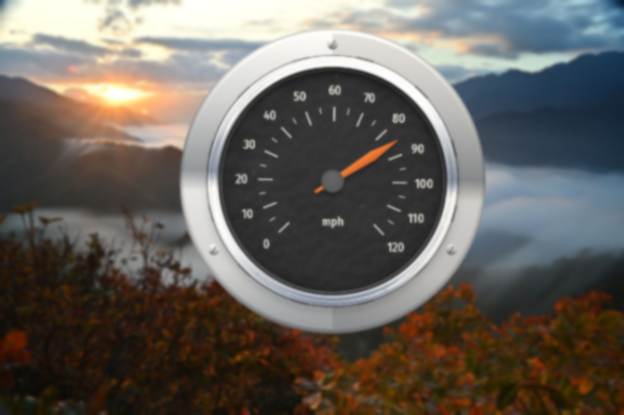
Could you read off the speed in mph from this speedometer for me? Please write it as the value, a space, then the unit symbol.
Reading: 85 mph
